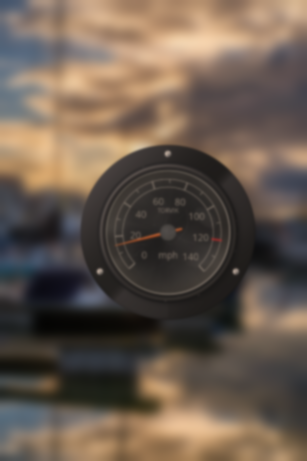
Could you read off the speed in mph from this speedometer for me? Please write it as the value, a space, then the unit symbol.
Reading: 15 mph
